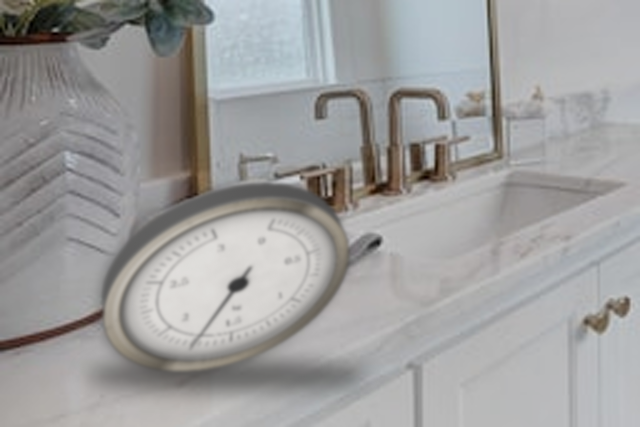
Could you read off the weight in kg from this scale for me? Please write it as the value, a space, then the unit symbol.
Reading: 1.75 kg
